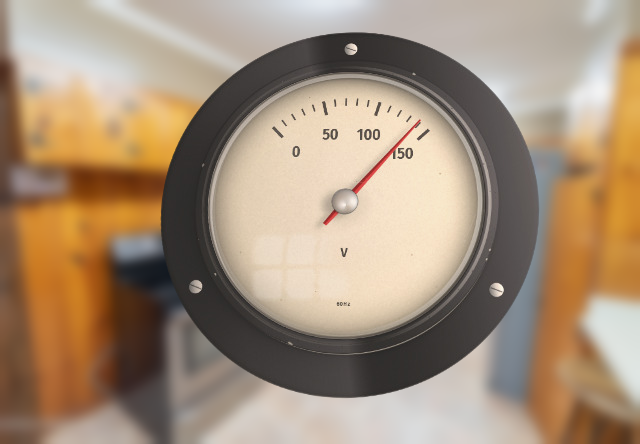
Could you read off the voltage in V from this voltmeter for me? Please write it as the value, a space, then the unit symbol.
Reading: 140 V
